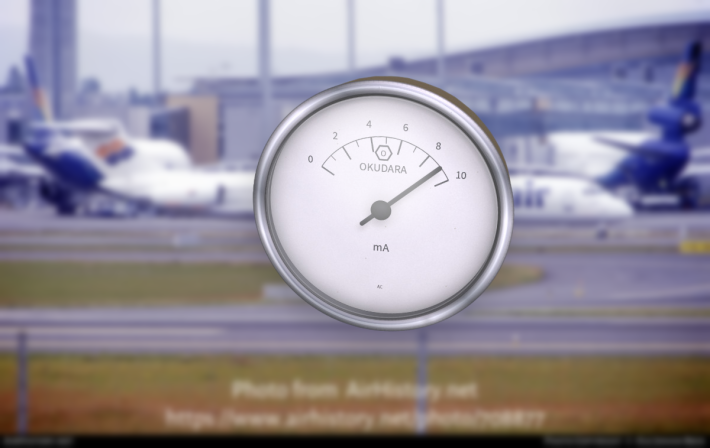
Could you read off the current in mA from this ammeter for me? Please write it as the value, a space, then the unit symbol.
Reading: 9 mA
